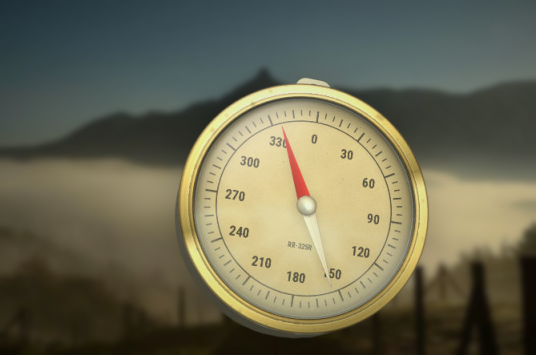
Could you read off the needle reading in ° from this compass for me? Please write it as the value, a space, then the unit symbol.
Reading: 335 °
